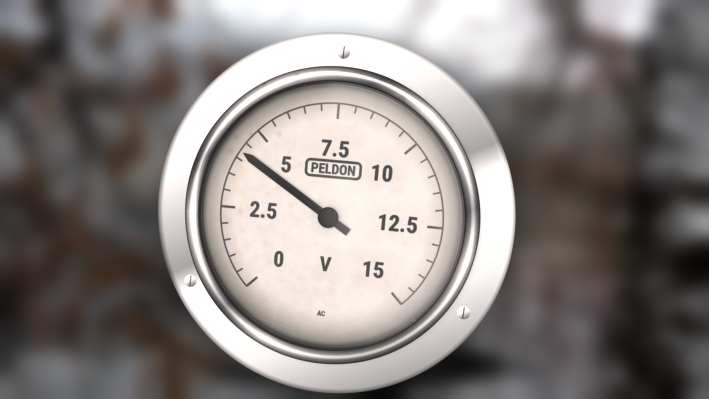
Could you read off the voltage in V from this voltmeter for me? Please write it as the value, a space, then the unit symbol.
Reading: 4.25 V
